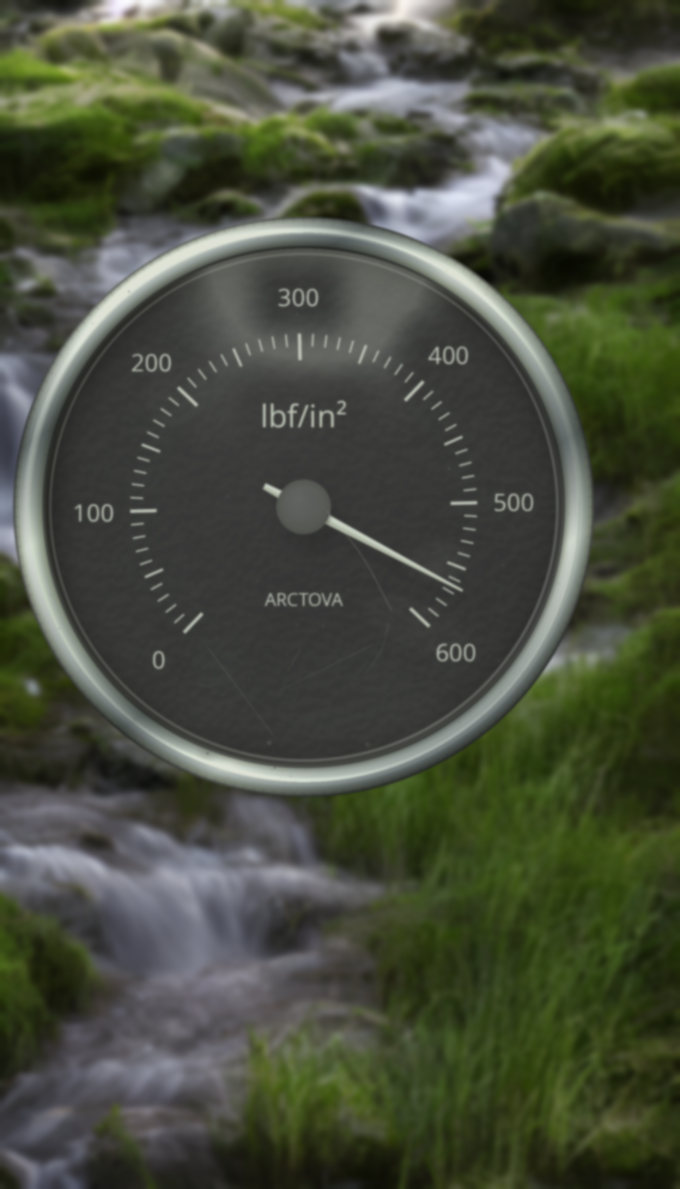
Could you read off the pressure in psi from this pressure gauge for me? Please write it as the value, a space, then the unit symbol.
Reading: 565 psi
